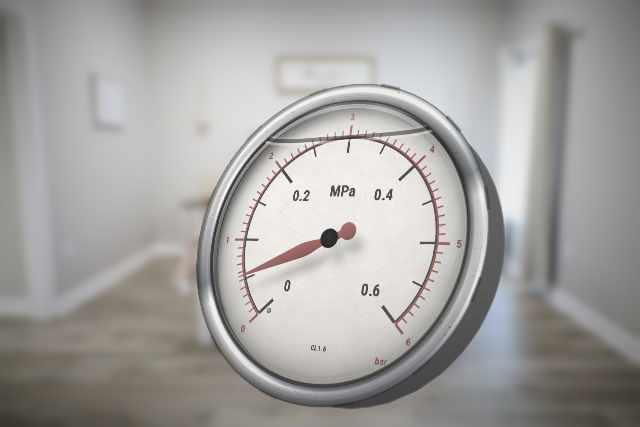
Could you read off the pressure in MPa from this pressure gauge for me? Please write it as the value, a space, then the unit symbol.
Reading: 0.05 MPa
